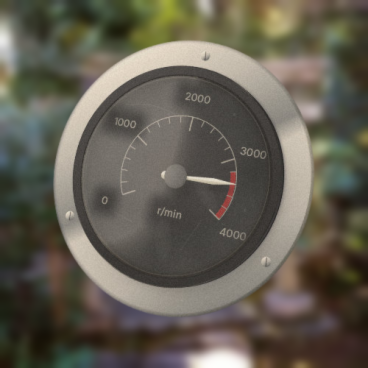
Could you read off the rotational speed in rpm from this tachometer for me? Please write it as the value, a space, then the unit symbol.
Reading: 3400 rpm
